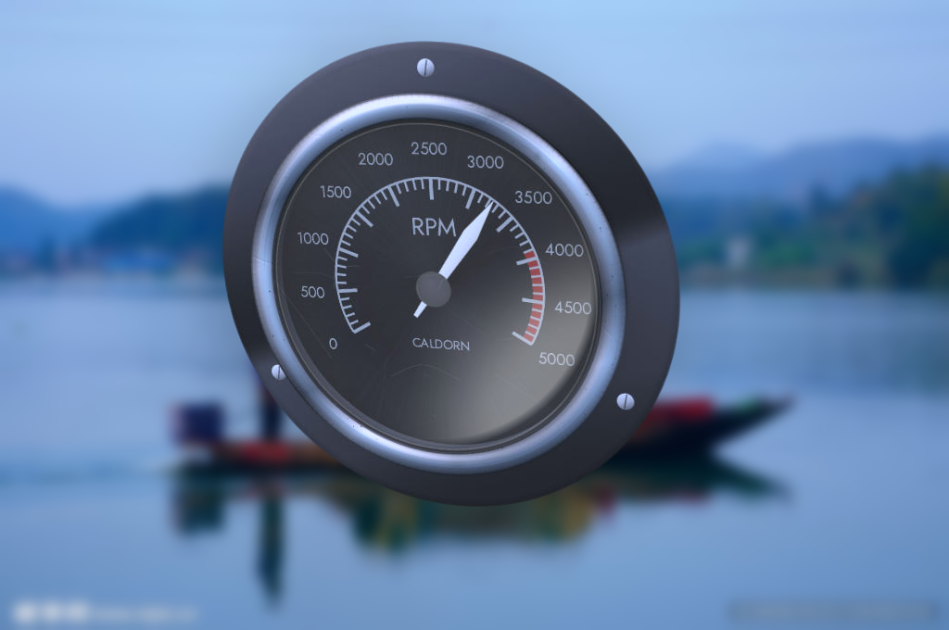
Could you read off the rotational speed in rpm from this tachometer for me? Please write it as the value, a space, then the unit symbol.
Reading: 3250 rpm
